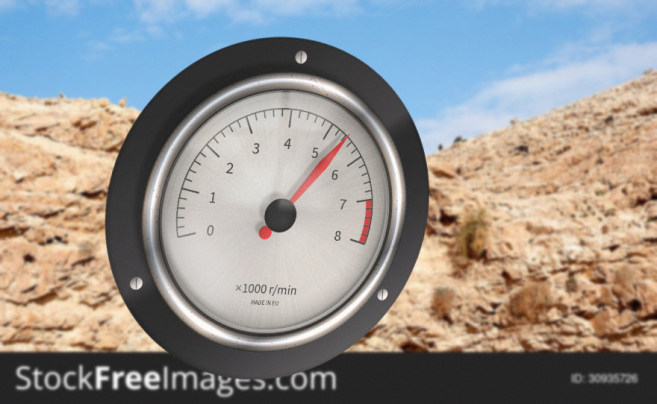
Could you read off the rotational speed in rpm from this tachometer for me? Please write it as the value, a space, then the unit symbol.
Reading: 5400 rpm
